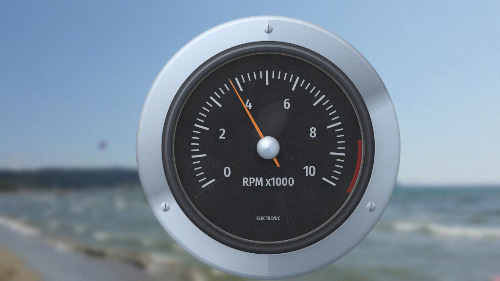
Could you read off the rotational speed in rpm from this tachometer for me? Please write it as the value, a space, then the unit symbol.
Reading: 3800 rpm
